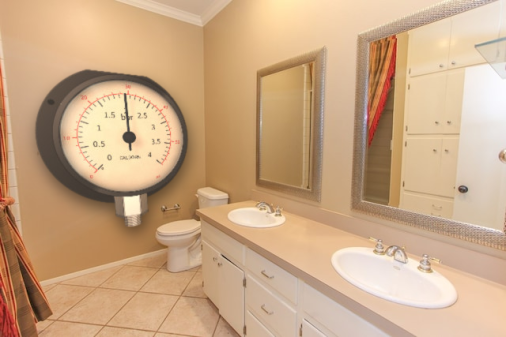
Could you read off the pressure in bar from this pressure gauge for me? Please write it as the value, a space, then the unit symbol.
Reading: 2 bar
